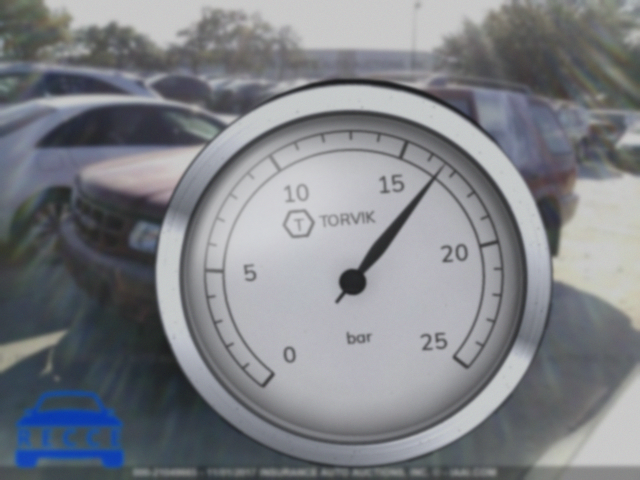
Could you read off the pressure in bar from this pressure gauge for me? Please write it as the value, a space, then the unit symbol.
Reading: 16.5 bar
